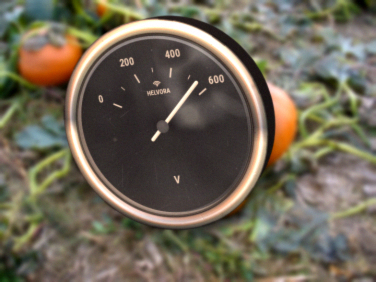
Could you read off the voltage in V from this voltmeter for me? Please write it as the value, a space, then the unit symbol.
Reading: 550 V
